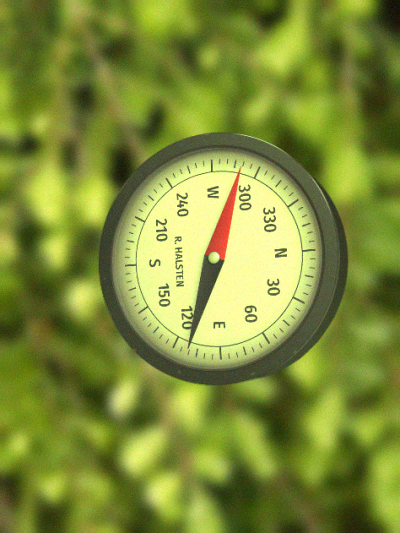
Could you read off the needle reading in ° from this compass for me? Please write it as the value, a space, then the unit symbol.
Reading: 290 °
